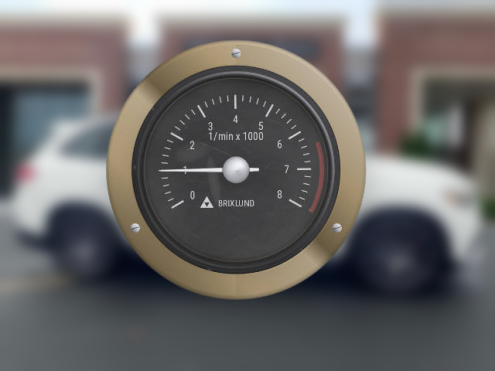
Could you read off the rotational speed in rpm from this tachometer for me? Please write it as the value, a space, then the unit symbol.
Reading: 1000 rpm
